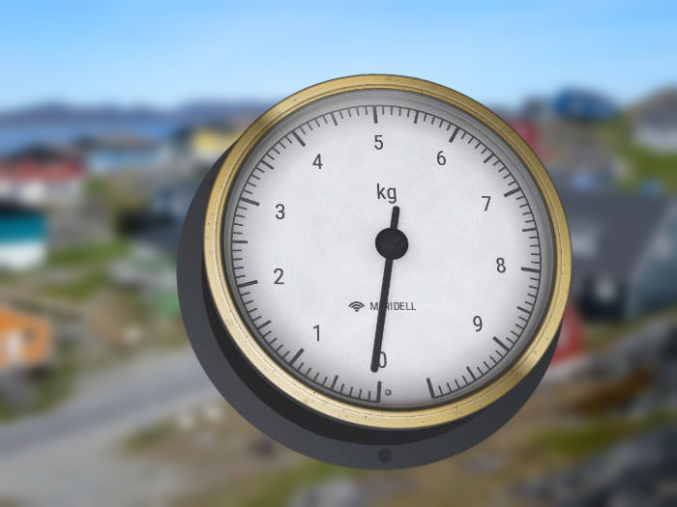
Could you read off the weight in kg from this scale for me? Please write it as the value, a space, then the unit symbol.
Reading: 0.1 kg
